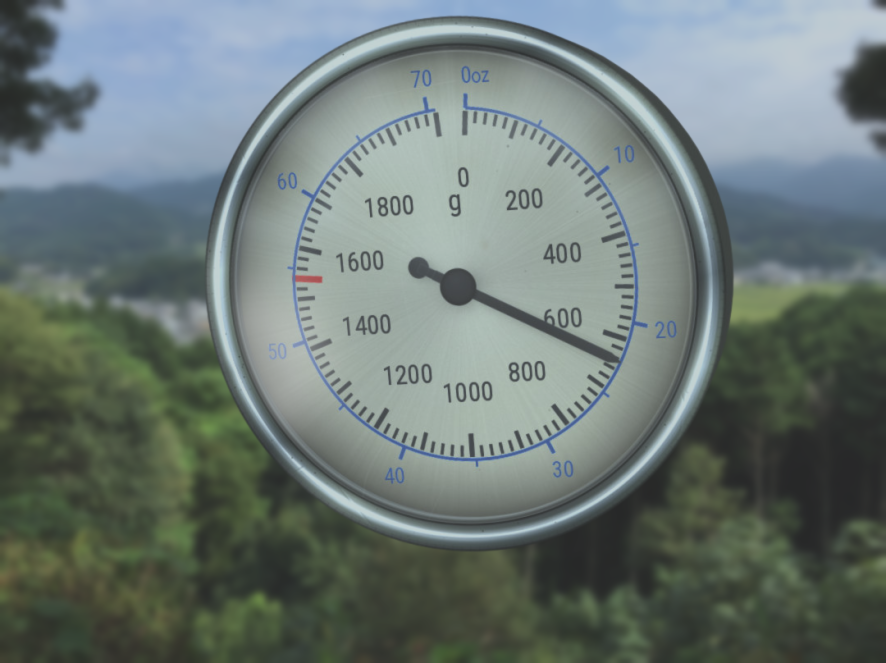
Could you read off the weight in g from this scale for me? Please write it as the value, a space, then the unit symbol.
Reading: 640 g
